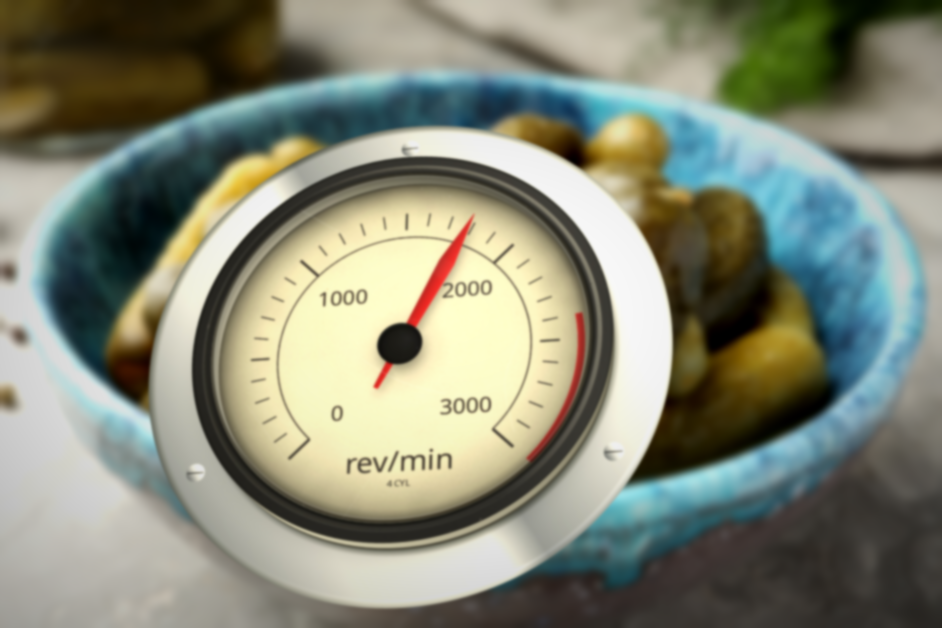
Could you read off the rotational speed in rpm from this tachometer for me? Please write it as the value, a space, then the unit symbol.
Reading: 1800 rpm
